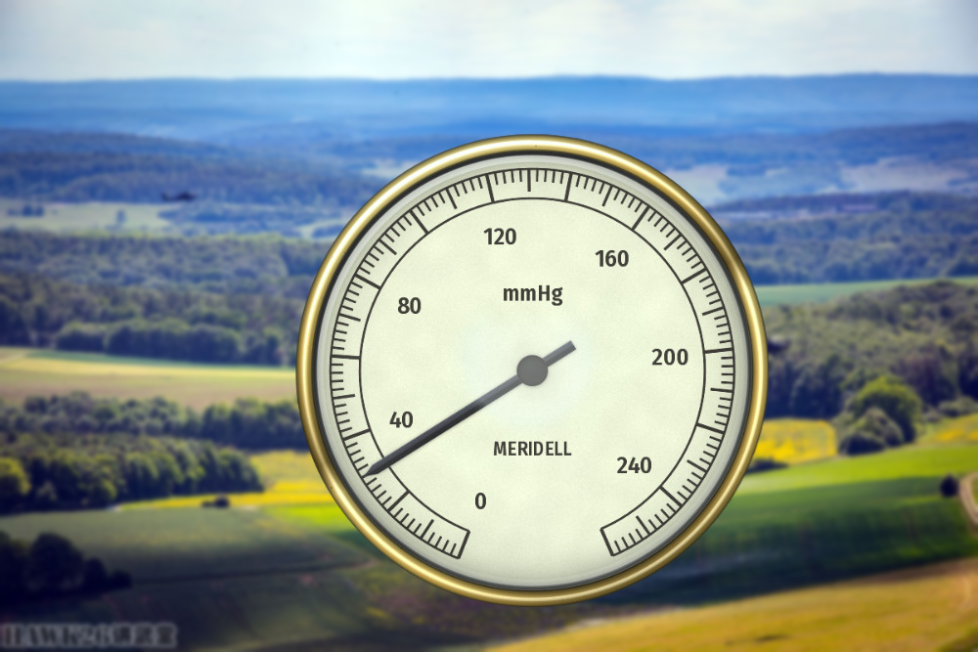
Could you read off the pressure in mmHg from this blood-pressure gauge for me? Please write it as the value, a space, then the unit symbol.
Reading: 30 mmHg
